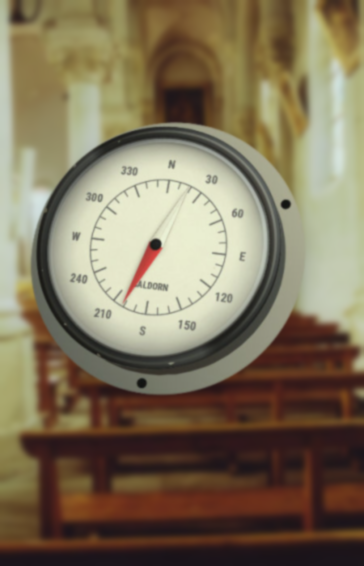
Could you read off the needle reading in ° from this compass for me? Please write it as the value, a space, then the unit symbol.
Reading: 200 °
